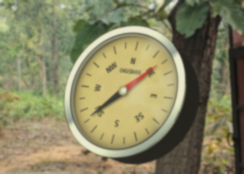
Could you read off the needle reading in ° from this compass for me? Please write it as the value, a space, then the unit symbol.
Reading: 45 °
